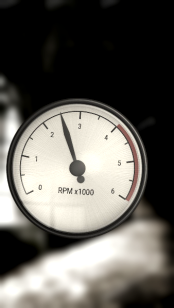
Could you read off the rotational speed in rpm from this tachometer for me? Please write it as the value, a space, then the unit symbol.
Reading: 2500 rpm
